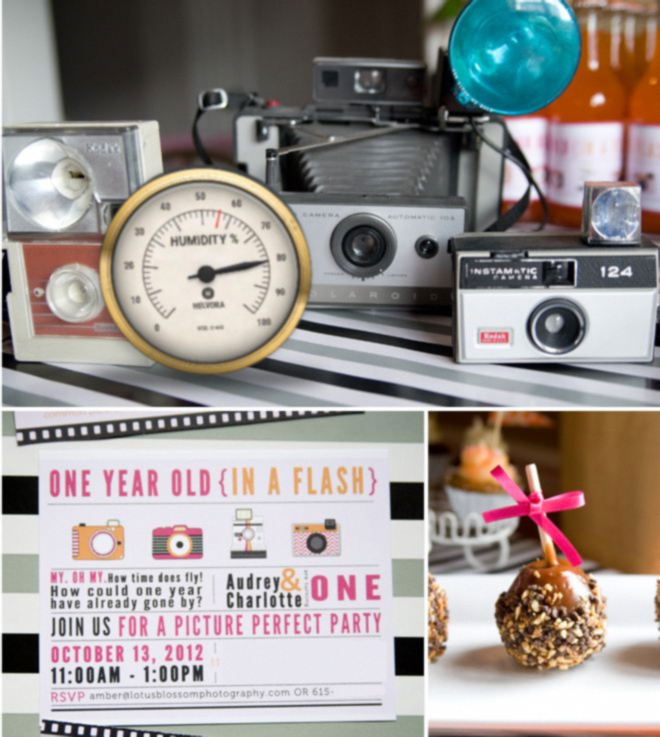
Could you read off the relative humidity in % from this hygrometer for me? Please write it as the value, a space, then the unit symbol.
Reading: 80 %
